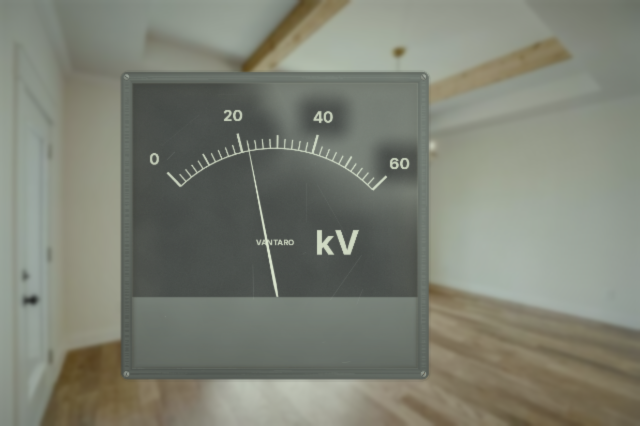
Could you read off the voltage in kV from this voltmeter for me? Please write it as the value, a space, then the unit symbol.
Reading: 22 kV
